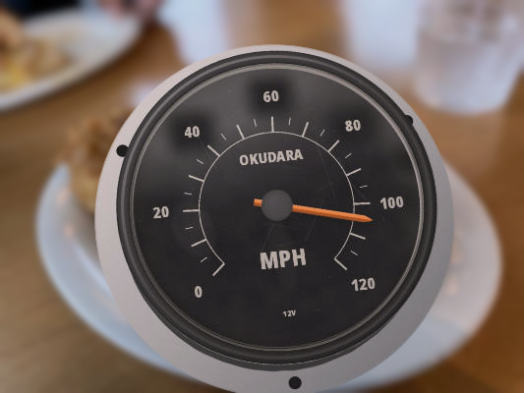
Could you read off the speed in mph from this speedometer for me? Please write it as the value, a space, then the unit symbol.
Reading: 105 mph
